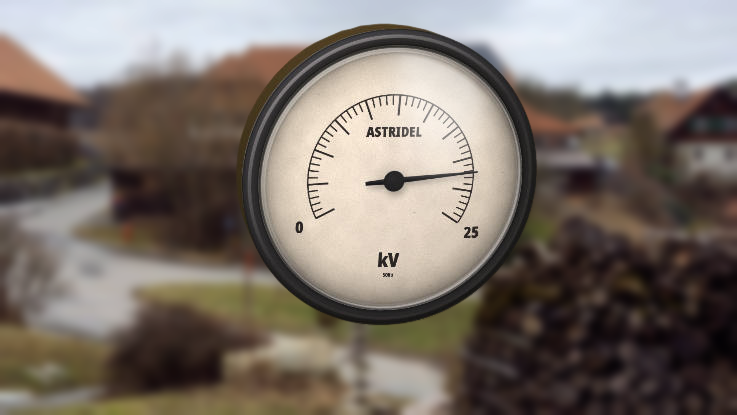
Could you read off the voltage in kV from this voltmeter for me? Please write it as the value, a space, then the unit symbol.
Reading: 21 kV
